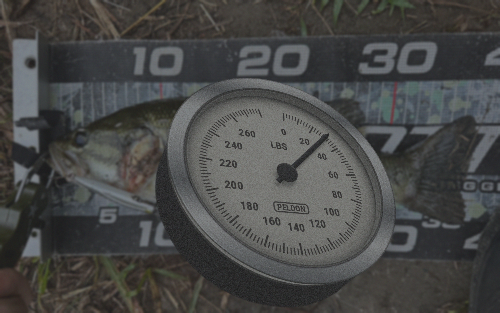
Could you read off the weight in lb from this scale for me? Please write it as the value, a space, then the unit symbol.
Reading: 30 lb
